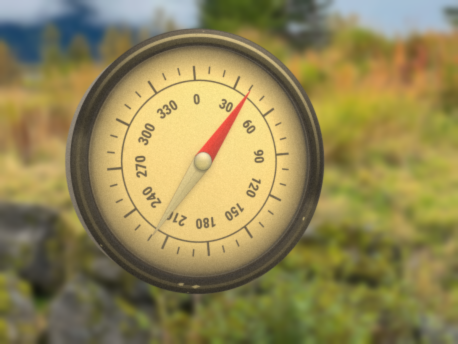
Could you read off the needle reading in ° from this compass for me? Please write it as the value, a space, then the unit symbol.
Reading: 40 °
